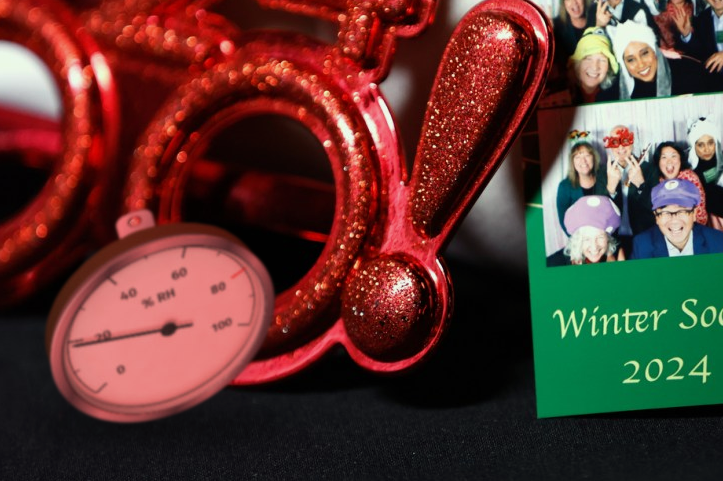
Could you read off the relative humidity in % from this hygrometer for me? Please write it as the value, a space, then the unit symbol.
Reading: 20 %
